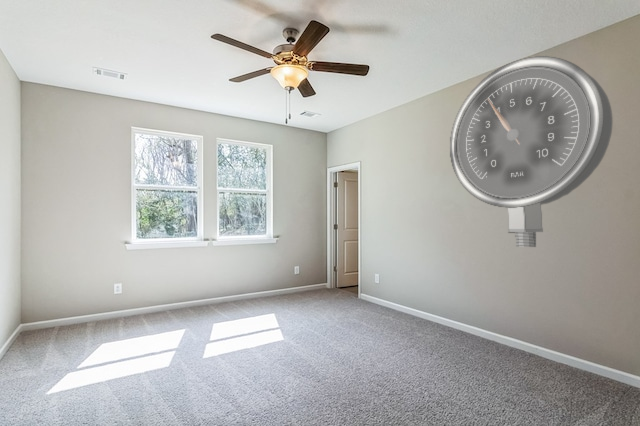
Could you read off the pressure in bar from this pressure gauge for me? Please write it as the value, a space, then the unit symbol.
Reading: 4 bar
